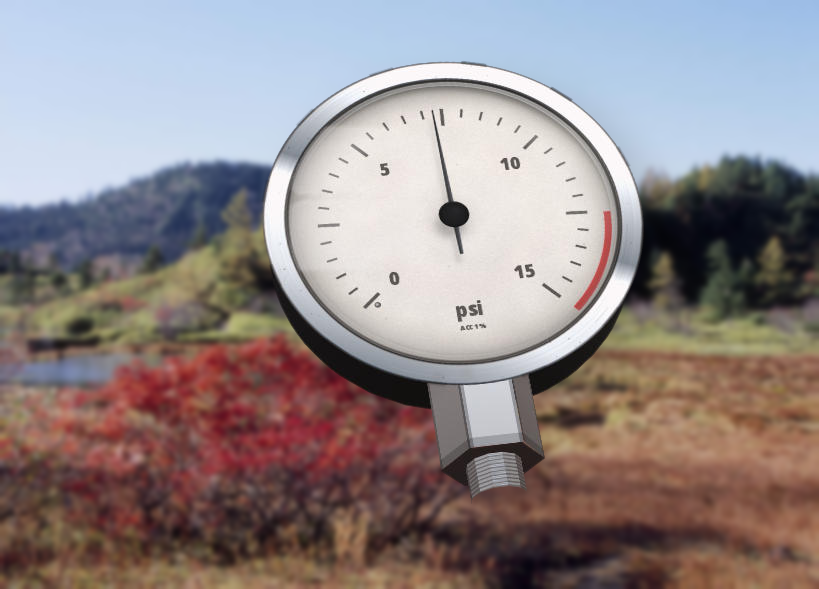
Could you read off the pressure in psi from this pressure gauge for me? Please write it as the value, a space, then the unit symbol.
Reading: 7.25 psi
